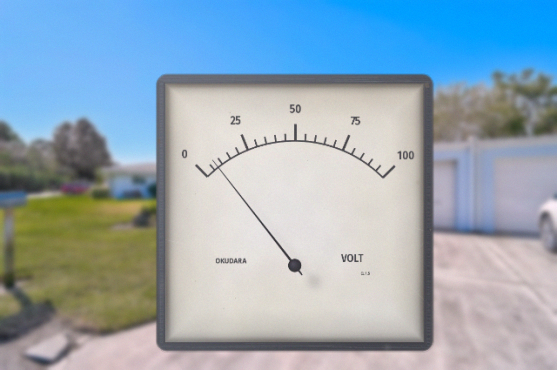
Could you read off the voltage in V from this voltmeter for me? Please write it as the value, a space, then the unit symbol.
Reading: 7.5 V
